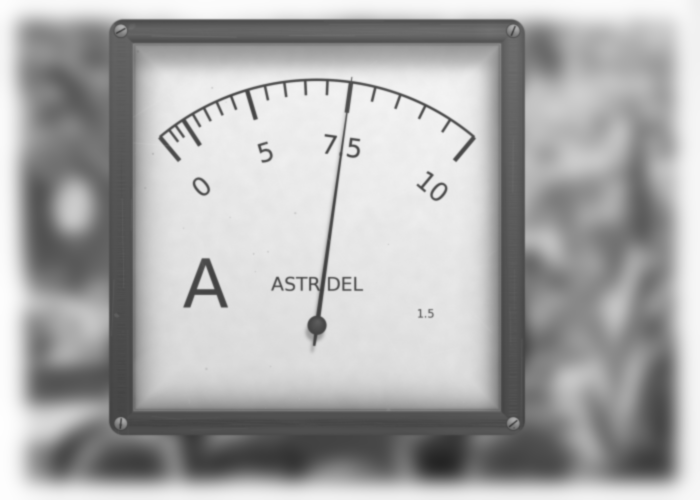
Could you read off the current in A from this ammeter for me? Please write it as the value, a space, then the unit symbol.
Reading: 7.5 A
